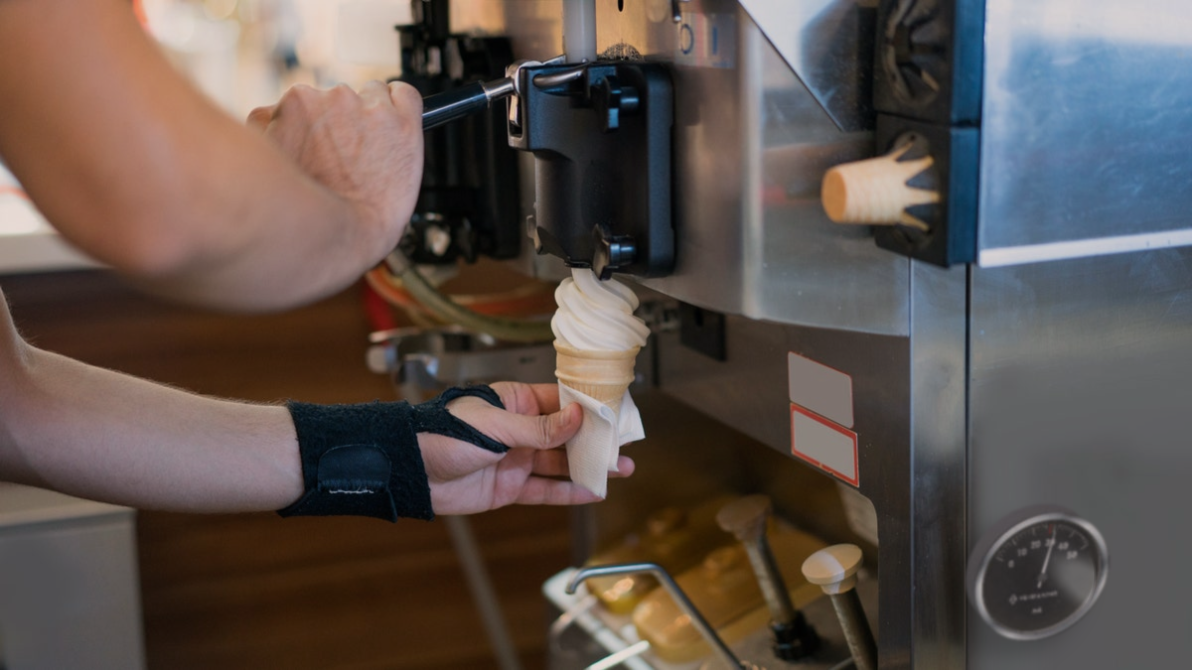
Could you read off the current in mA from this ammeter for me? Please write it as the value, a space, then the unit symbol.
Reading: 30 mA
